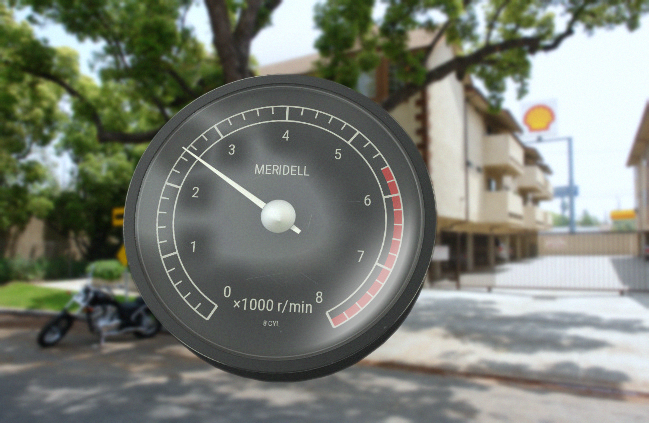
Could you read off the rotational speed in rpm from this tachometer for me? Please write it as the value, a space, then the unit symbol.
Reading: 2500 rpm
